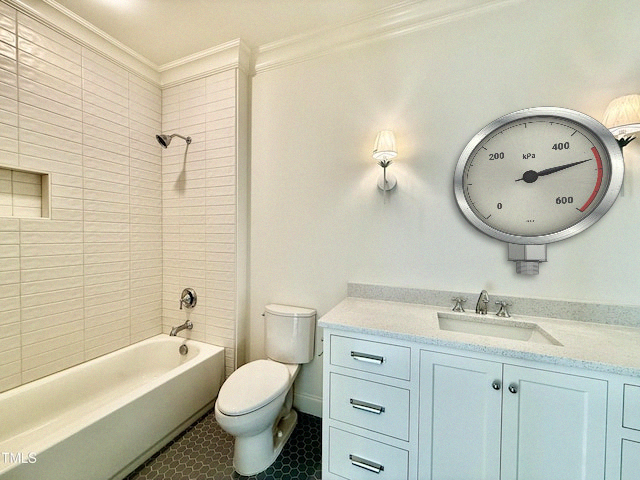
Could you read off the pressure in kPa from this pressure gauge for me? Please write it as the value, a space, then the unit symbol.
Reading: 475 kPa
